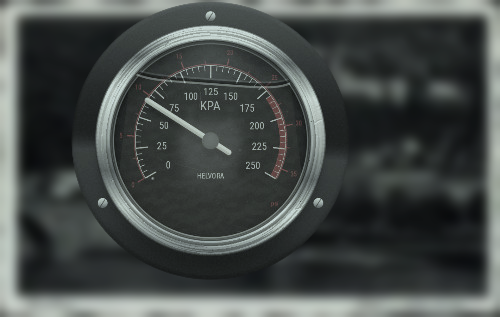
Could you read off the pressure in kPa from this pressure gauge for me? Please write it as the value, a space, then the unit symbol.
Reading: 65 kPa
